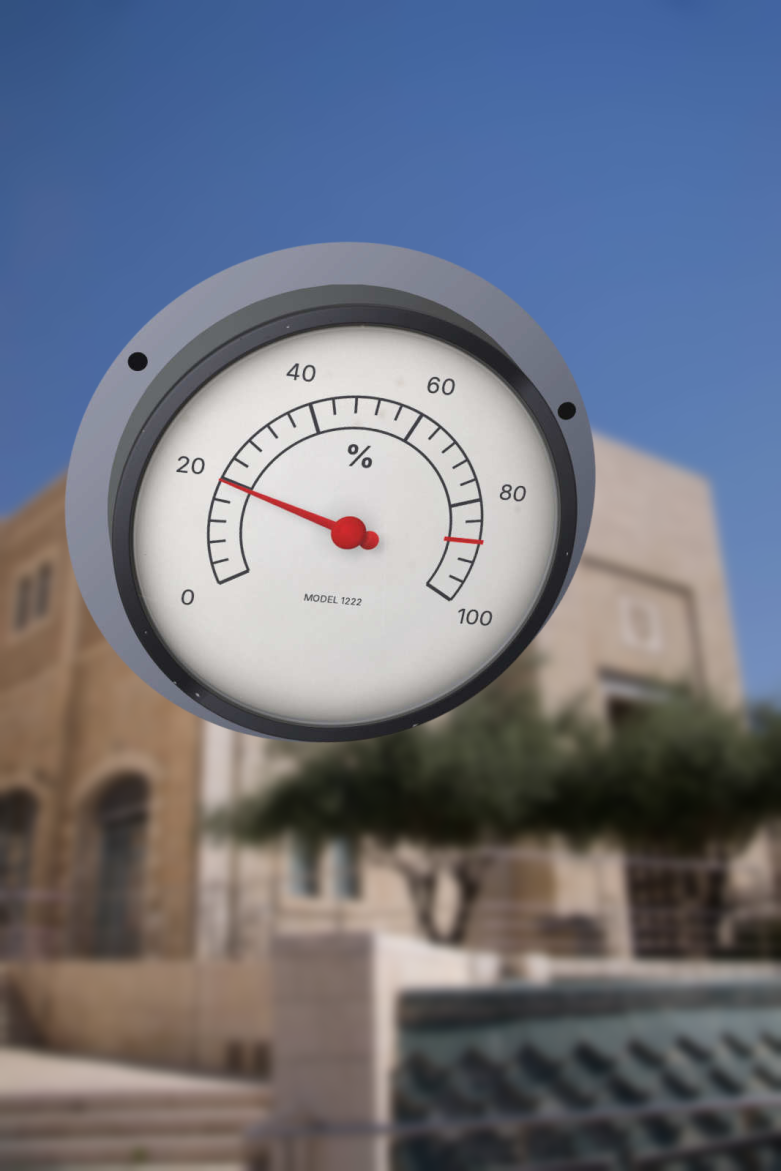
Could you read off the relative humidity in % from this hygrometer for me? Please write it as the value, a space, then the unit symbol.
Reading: 20 %
